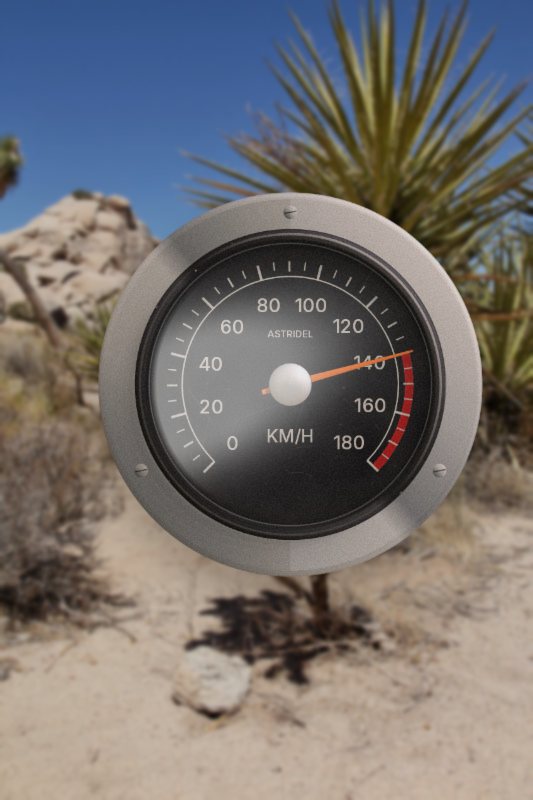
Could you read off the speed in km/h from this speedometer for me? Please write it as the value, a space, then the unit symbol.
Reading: 140 km/h
